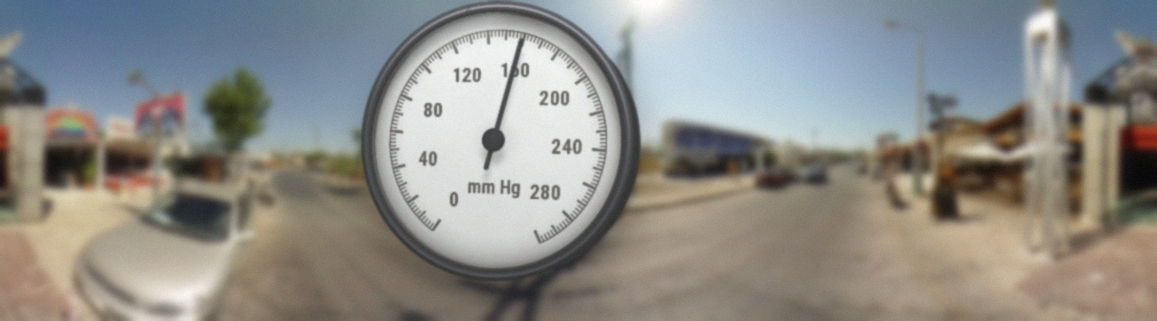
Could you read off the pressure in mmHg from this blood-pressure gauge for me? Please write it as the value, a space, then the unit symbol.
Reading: 160 mmHg
